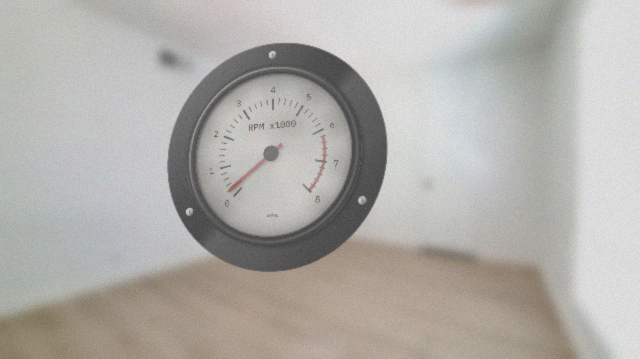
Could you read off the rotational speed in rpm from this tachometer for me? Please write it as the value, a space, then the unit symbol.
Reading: 200 rpm
